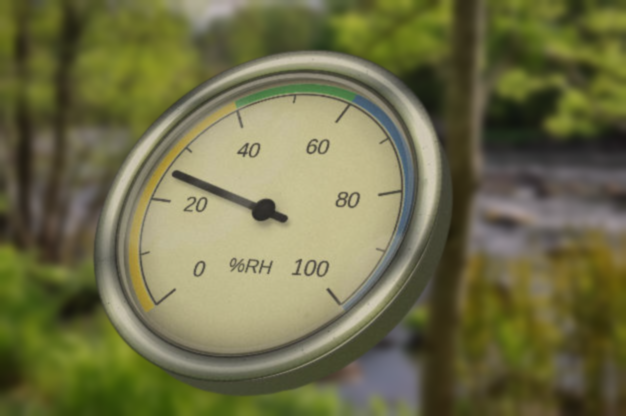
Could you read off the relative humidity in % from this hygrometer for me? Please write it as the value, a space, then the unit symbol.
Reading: 25 %
